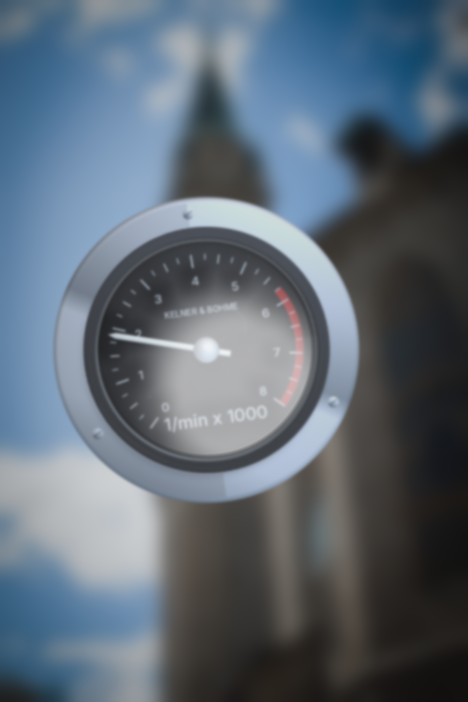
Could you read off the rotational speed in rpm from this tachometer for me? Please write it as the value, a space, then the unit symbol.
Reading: 1875 rpm
